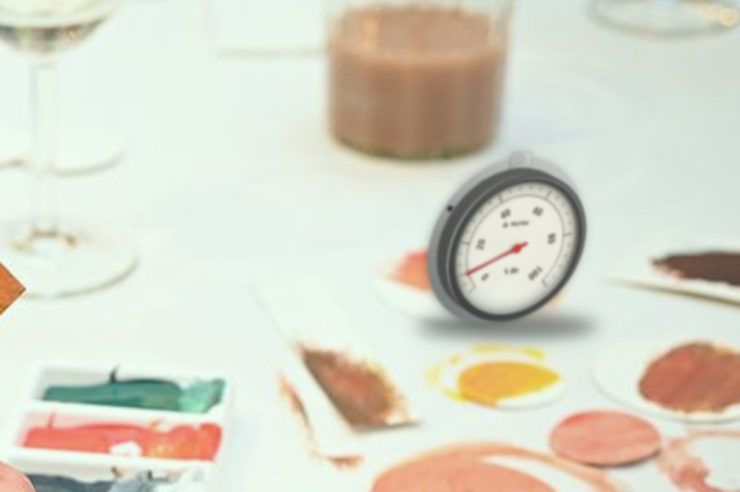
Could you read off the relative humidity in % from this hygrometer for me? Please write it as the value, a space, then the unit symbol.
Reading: 8 %
